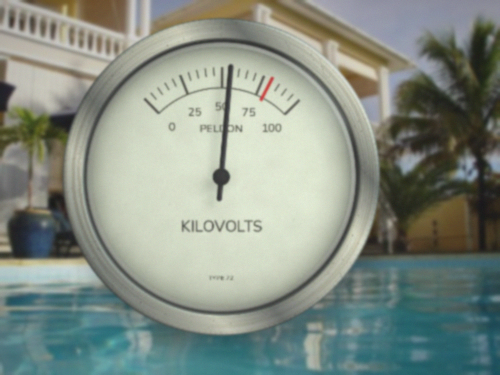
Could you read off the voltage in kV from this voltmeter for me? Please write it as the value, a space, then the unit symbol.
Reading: 55 kV
